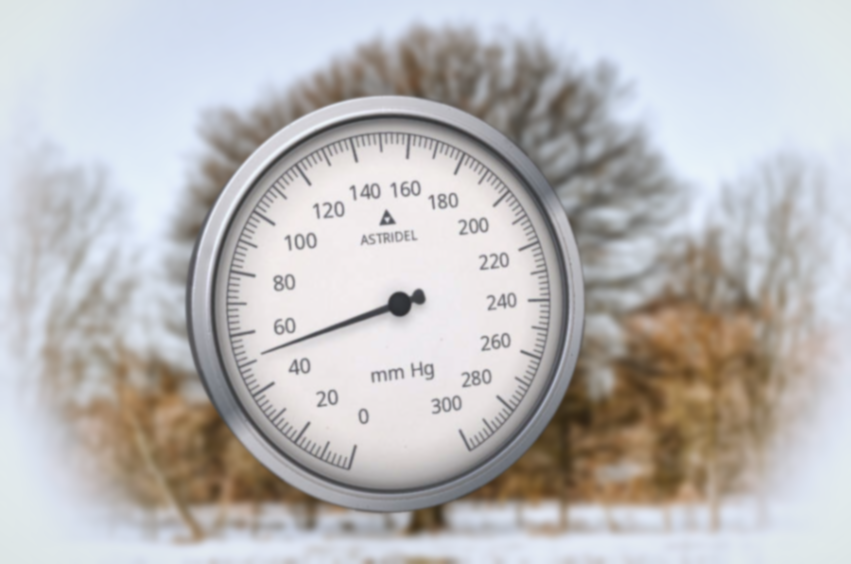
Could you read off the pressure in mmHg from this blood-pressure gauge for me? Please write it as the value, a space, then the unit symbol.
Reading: 52 mmHg
